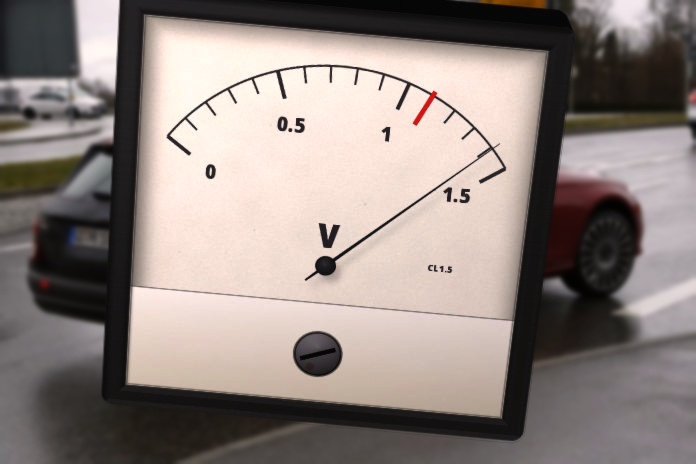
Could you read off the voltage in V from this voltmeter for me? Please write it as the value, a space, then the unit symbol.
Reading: 1.4 V
